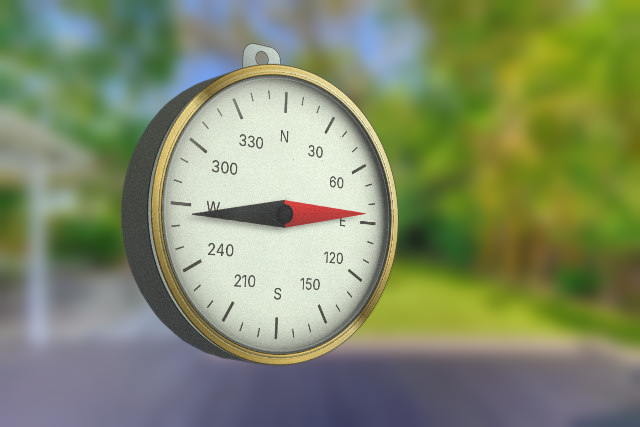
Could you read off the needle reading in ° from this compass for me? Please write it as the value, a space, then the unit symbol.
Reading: 85 °
